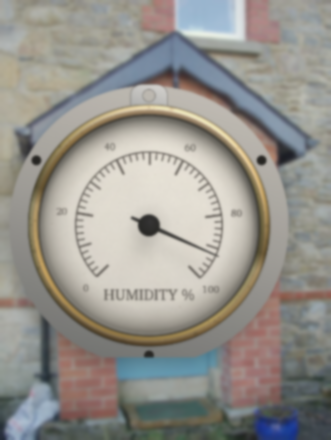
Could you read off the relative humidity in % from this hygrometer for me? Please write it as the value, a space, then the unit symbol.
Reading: 92 %
